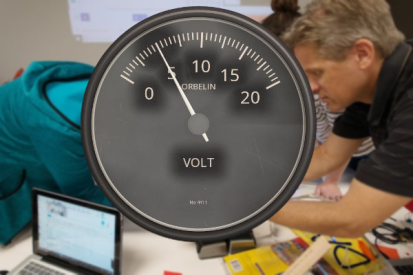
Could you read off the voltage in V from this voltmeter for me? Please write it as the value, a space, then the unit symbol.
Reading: 5 V
